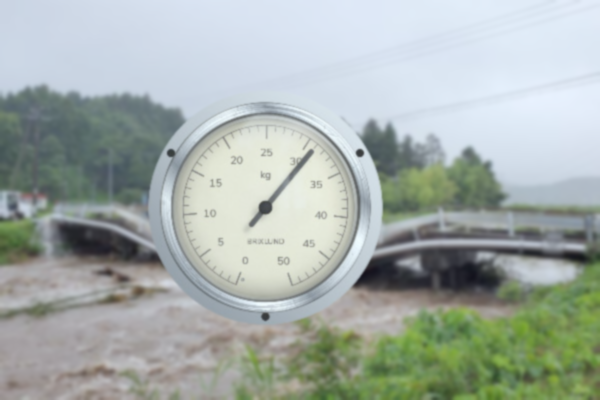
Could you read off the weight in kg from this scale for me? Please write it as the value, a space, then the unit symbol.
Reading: 31 kg
